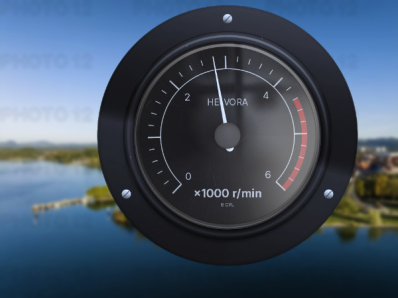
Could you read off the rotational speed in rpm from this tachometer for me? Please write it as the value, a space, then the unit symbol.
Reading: 2800 rpm
